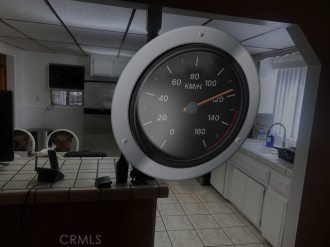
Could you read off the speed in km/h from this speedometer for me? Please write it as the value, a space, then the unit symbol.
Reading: 115 km/h
